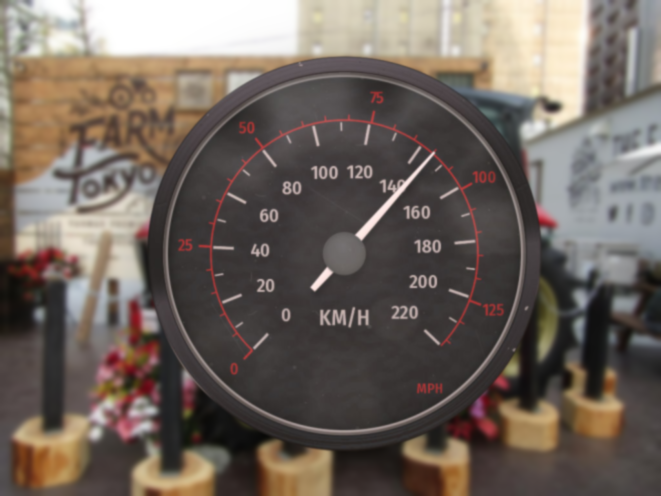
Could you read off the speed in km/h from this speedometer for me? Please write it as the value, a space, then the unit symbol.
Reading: 145 km/h
